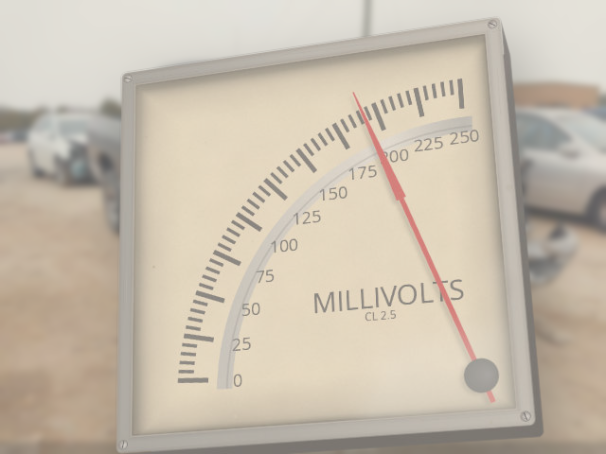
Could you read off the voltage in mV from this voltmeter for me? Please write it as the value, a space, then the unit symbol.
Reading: 192.5 mV
